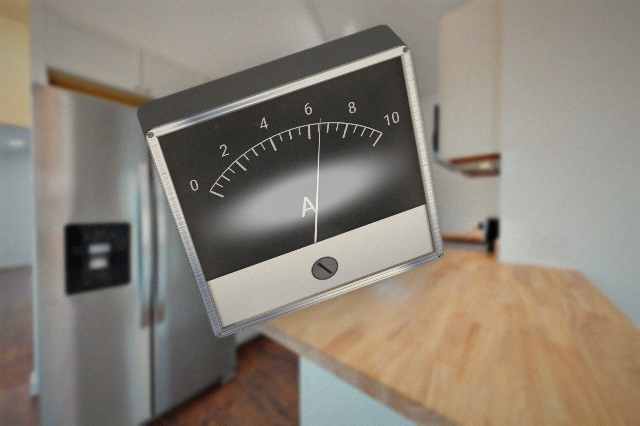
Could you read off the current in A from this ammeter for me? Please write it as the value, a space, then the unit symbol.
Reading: 6.5 A
